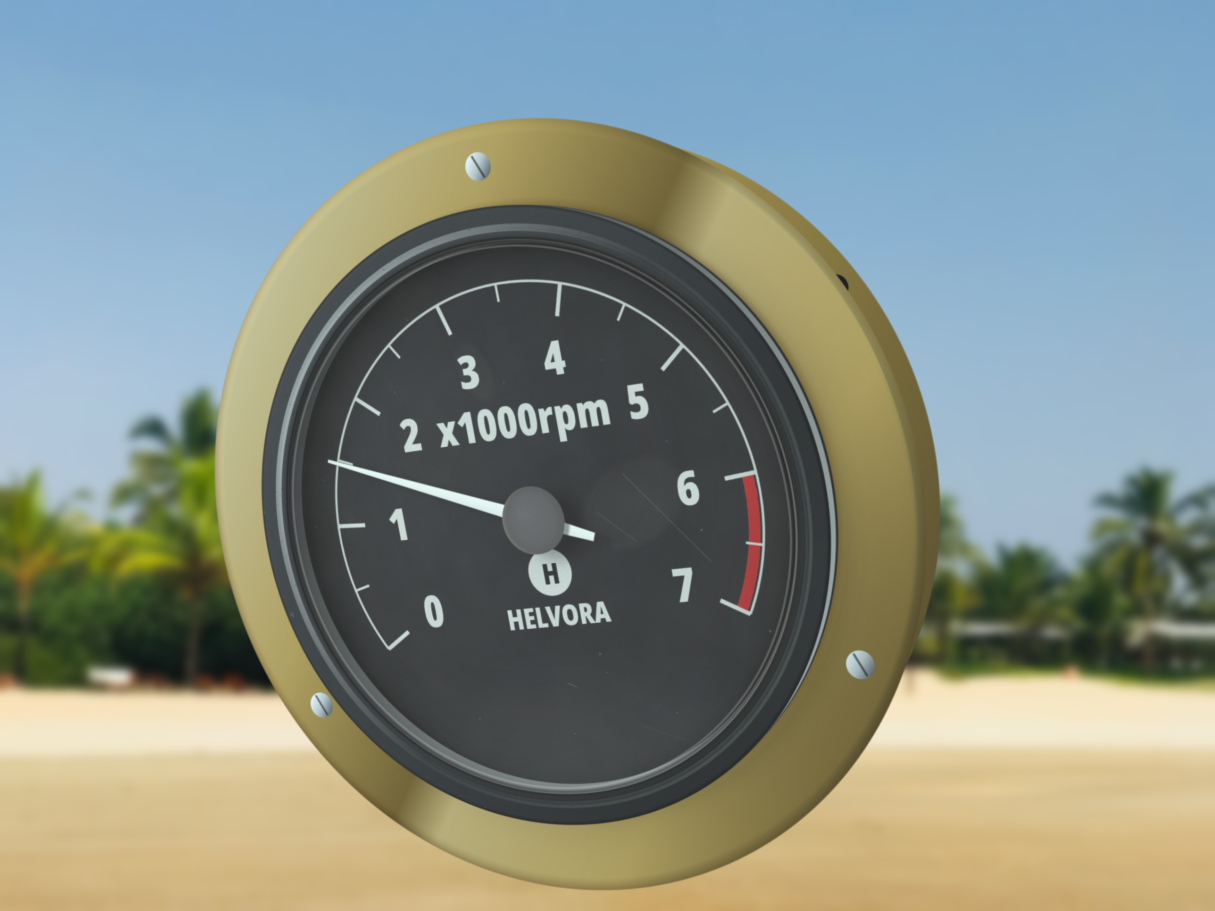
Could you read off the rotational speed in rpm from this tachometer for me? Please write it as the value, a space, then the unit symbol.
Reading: 1500 rpm
